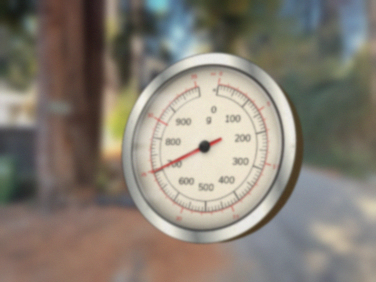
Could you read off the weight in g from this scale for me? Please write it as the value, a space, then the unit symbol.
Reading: 700 g
